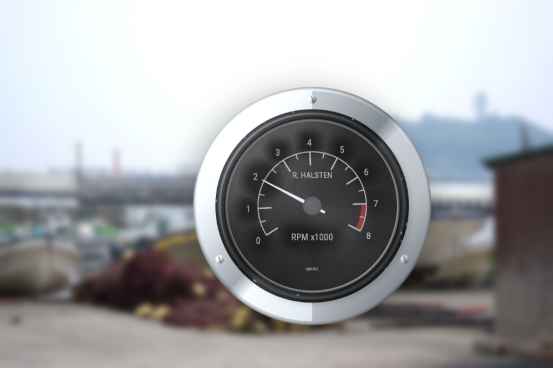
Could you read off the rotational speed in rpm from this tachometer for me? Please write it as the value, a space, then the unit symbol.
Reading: 2000 rpm
